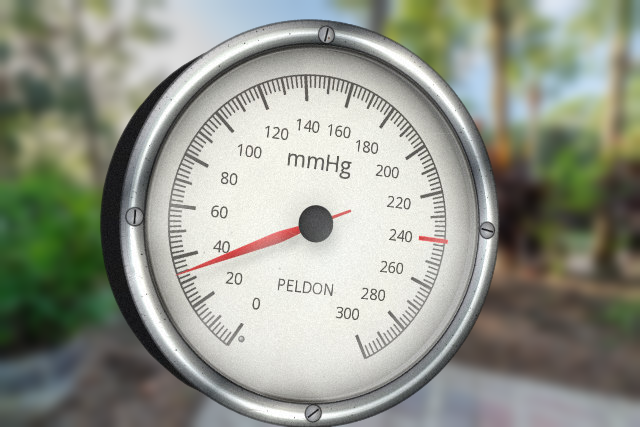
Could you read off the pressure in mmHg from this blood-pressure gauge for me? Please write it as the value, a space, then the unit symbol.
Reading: 34 mmHg
